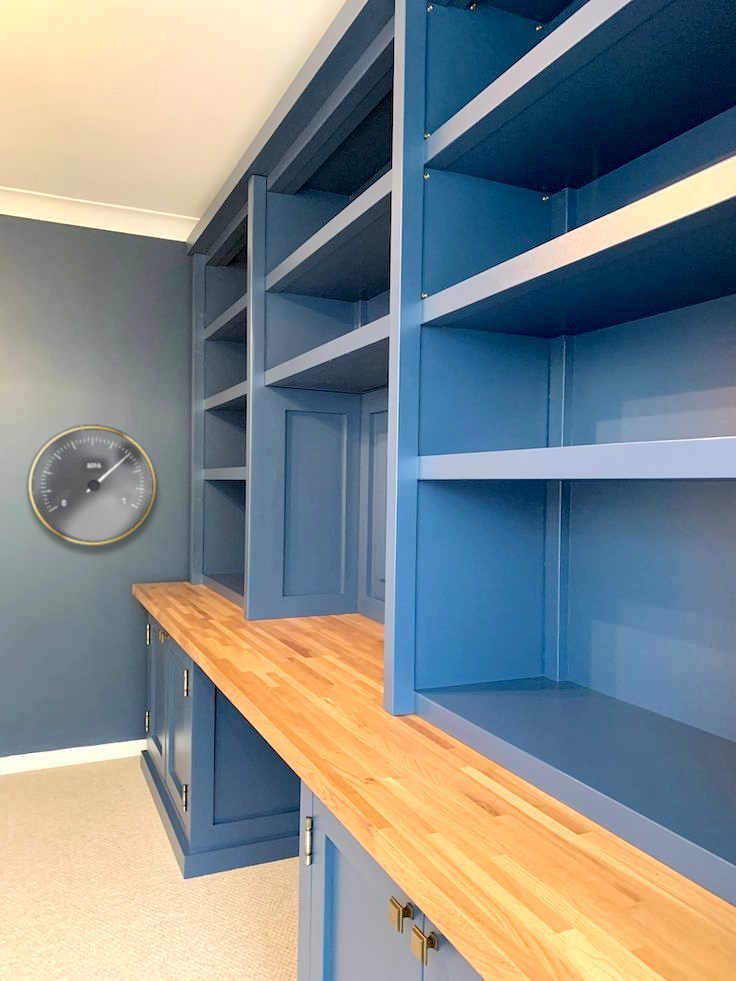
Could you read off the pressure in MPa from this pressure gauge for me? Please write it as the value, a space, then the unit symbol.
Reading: 0.7 MPa
